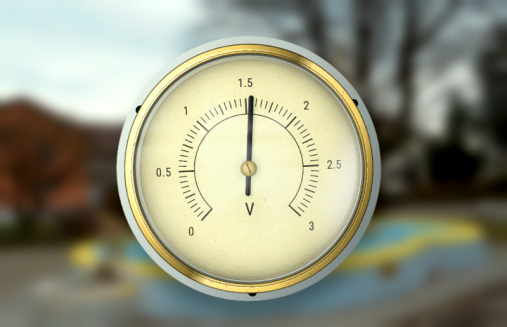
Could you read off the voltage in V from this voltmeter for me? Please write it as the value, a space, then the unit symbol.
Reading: 1.55 V
